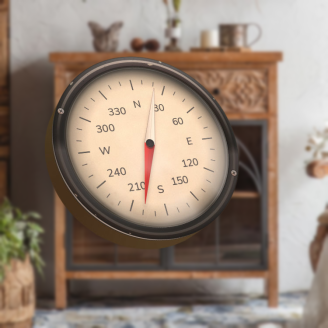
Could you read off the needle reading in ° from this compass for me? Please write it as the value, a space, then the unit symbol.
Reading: 200 °
